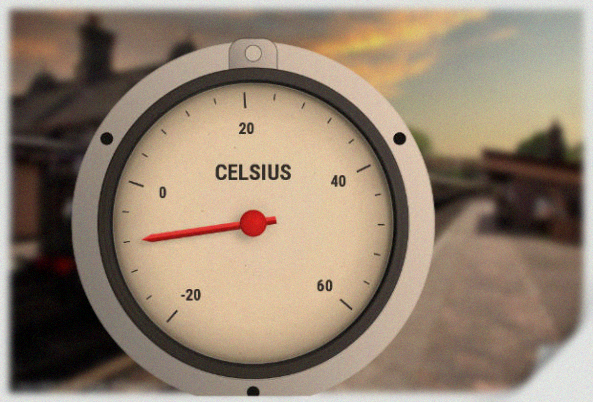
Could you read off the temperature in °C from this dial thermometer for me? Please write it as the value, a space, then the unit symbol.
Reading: -8 °C
